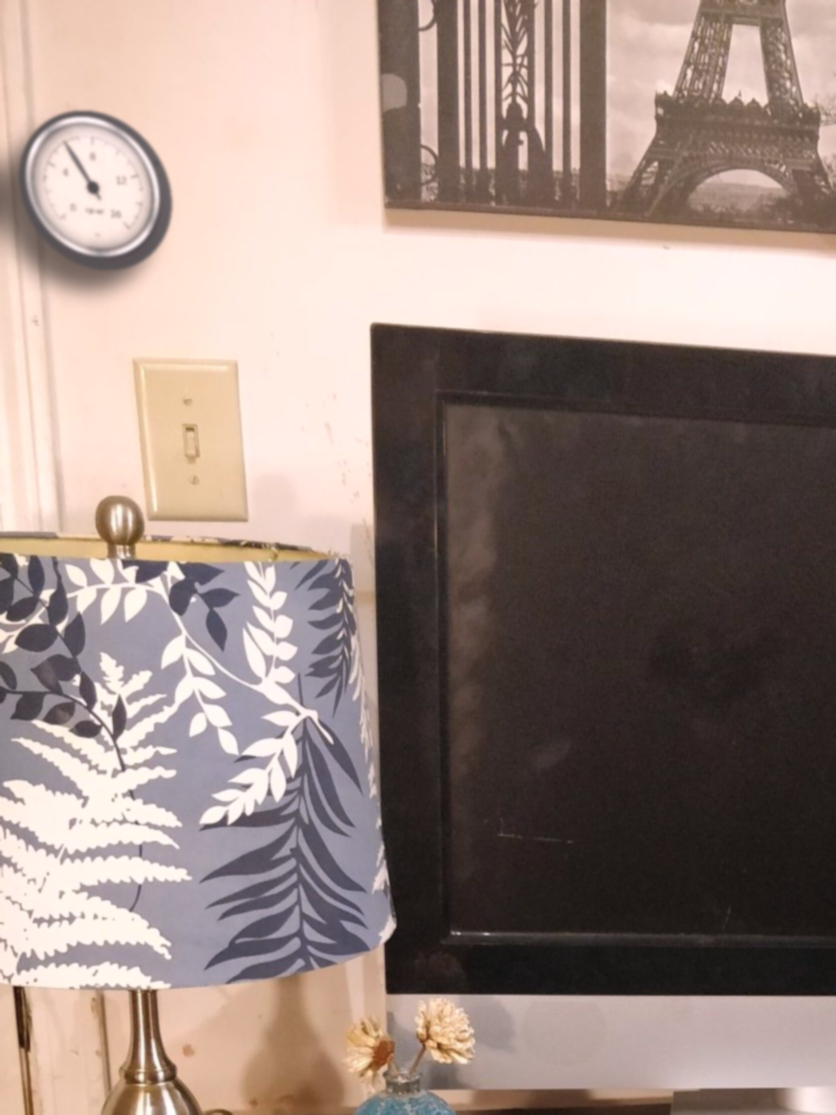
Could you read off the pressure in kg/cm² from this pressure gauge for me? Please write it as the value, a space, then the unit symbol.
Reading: 6 kg/cm²
